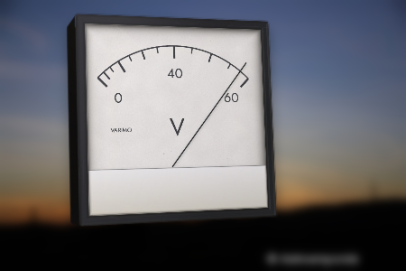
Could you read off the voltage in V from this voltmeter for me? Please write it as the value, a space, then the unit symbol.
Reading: 57.5 V
